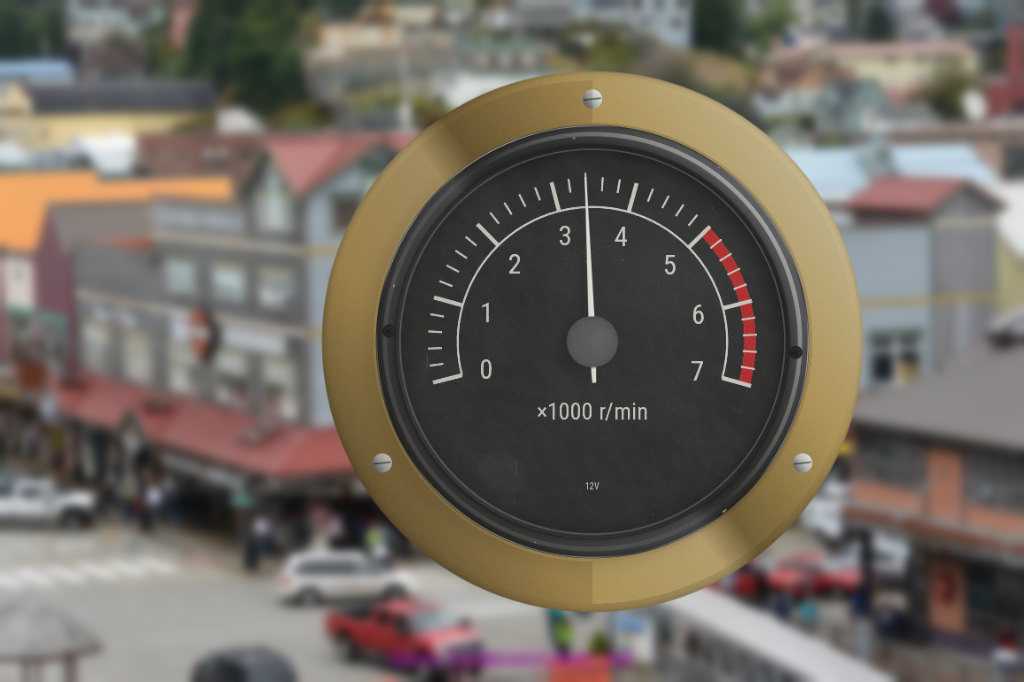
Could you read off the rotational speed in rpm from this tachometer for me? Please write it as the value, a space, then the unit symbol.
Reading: 3400 rpm
